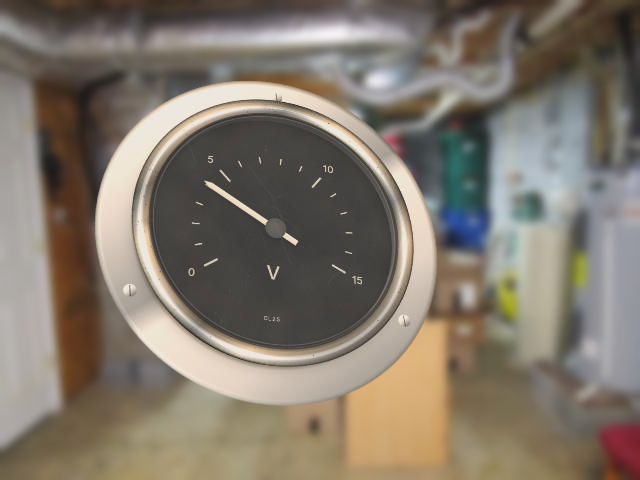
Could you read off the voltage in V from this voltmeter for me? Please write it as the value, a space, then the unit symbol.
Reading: 4 V
